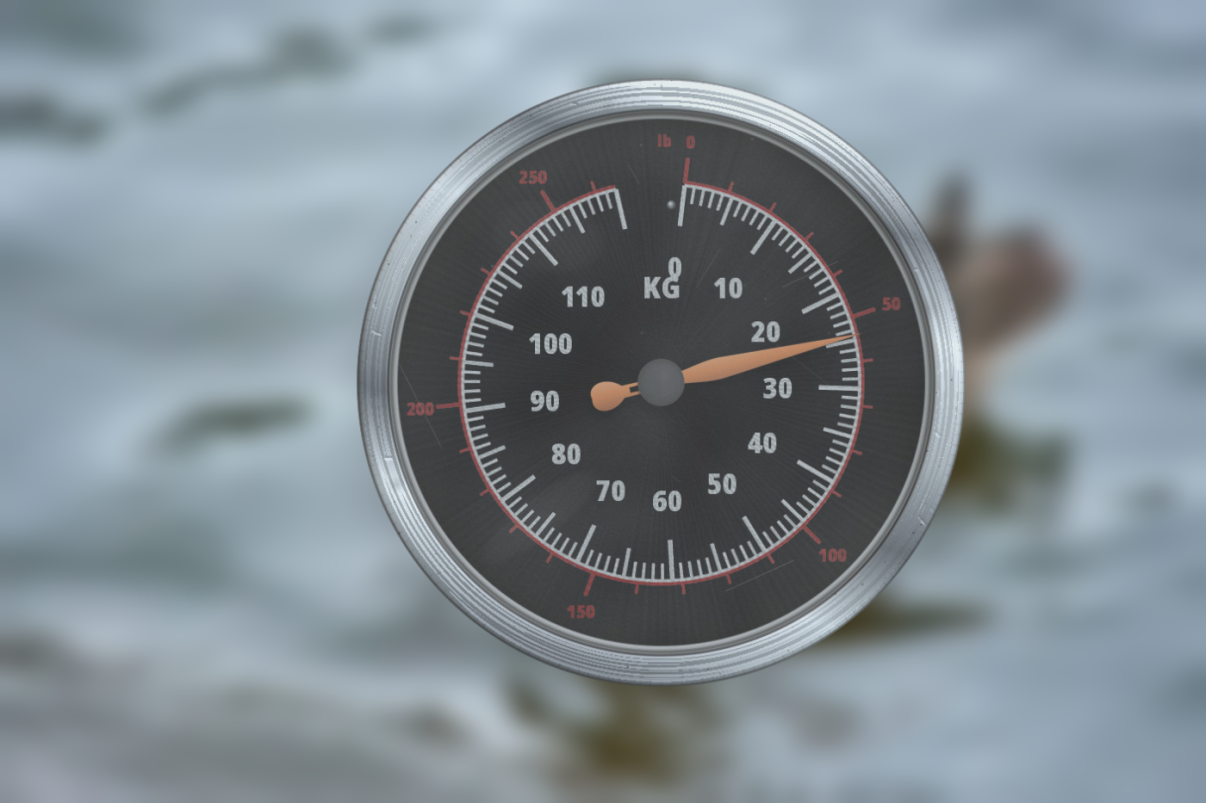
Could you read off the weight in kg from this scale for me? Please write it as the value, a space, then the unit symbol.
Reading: 24.5 kg
